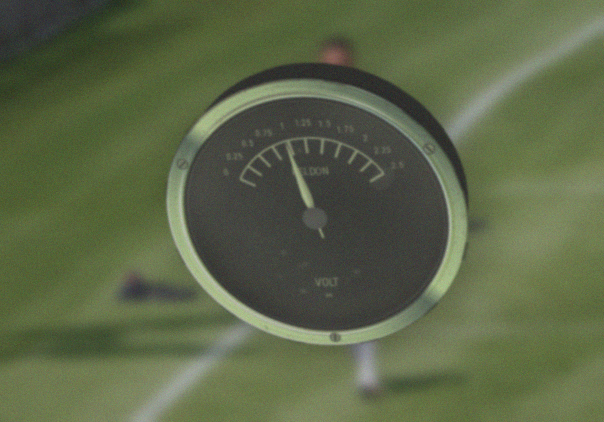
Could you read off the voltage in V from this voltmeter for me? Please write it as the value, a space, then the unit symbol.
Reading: 1 V
